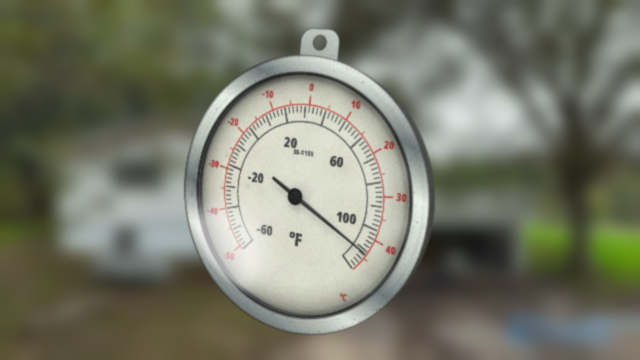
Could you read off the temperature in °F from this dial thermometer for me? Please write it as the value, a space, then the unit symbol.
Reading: 110 °F
